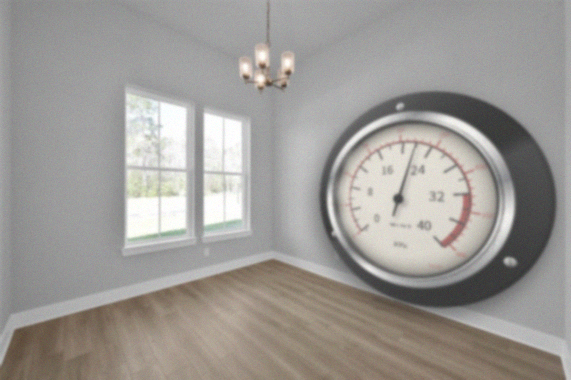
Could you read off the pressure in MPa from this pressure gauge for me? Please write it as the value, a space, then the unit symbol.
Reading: 22 MPa
